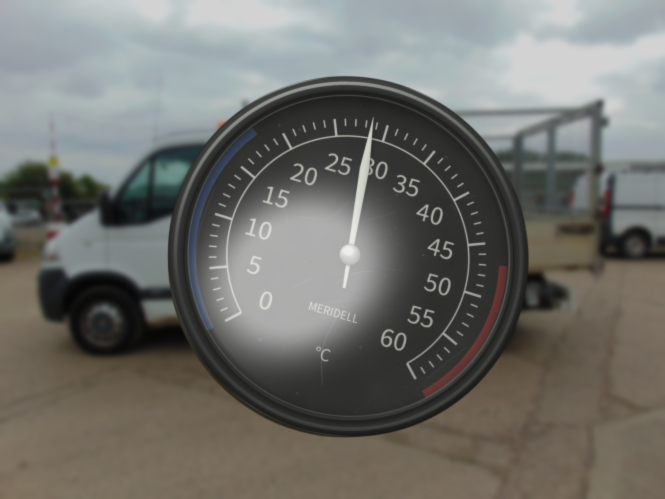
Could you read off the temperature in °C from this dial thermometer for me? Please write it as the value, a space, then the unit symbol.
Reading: 28.5 °C
